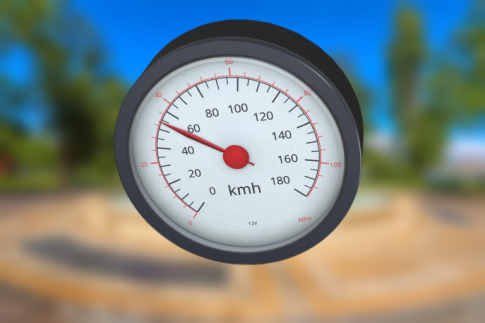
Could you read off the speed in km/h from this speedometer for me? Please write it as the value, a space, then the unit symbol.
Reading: 55 km/h
